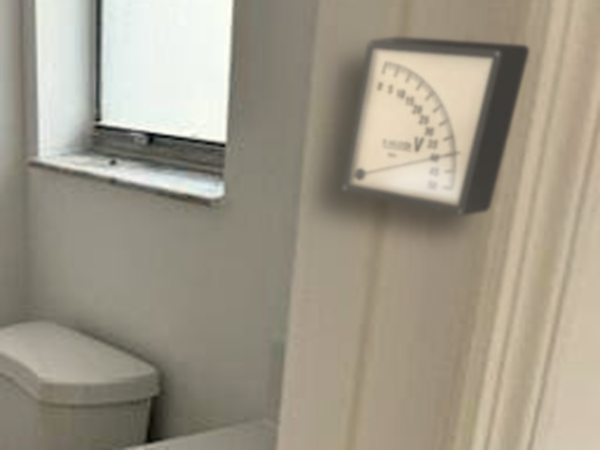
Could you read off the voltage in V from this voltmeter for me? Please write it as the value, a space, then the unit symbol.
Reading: 40 V
